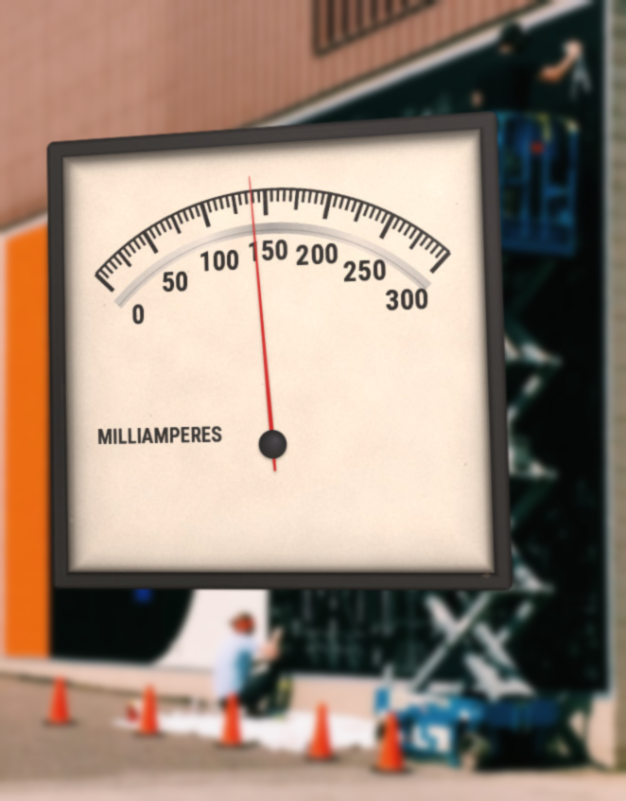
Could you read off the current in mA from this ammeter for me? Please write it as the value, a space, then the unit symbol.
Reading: 140 mA
